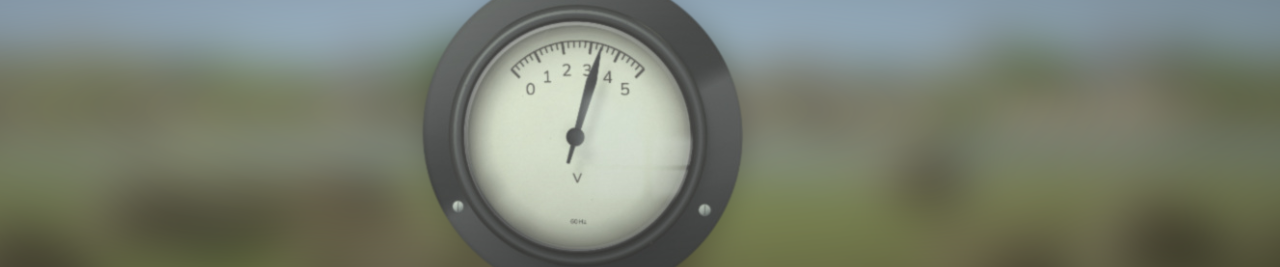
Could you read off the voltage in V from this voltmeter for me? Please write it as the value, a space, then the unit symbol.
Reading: 3.4 V
